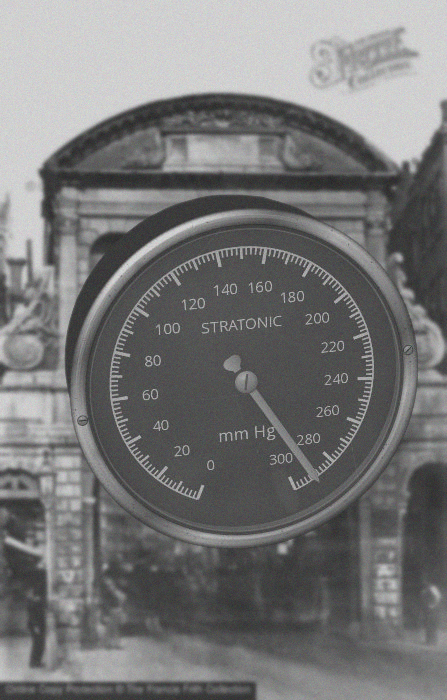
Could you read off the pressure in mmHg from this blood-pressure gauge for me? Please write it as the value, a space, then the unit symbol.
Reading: 290 mmHg
